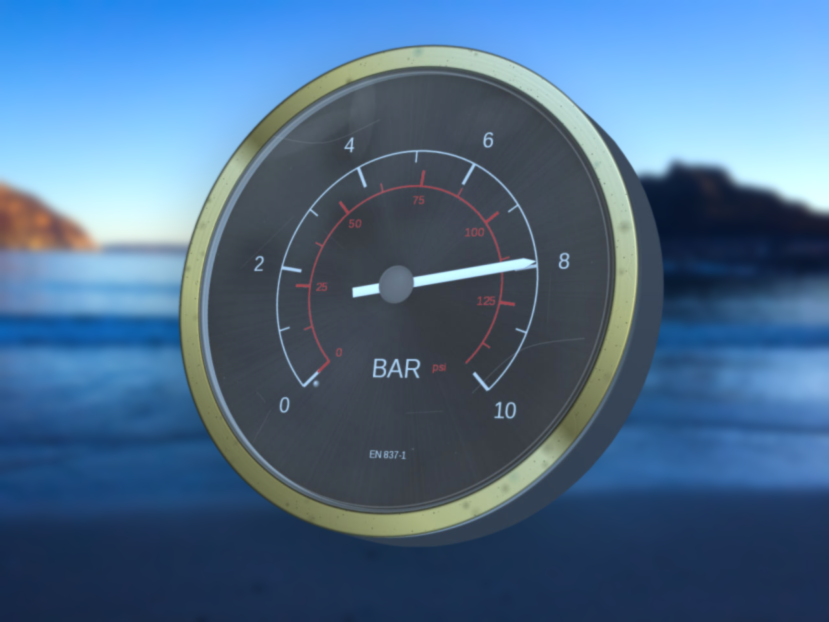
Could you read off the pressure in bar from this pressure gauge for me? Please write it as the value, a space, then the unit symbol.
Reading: 8 bar
